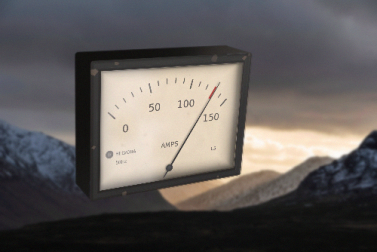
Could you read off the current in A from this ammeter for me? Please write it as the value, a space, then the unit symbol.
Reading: 130 A
